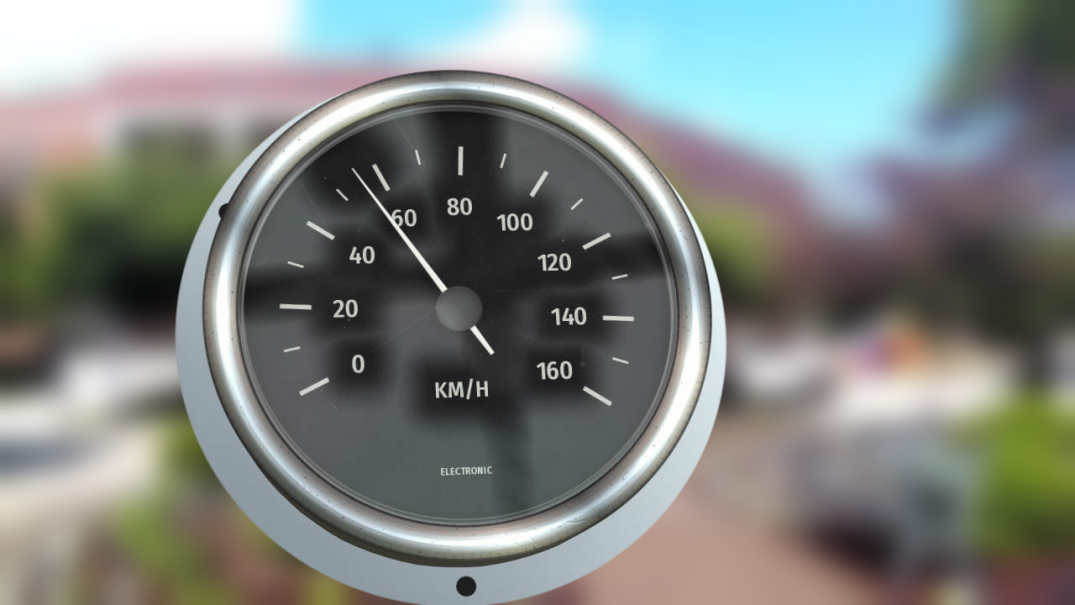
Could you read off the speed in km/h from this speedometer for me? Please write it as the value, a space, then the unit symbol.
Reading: 55 km/h
